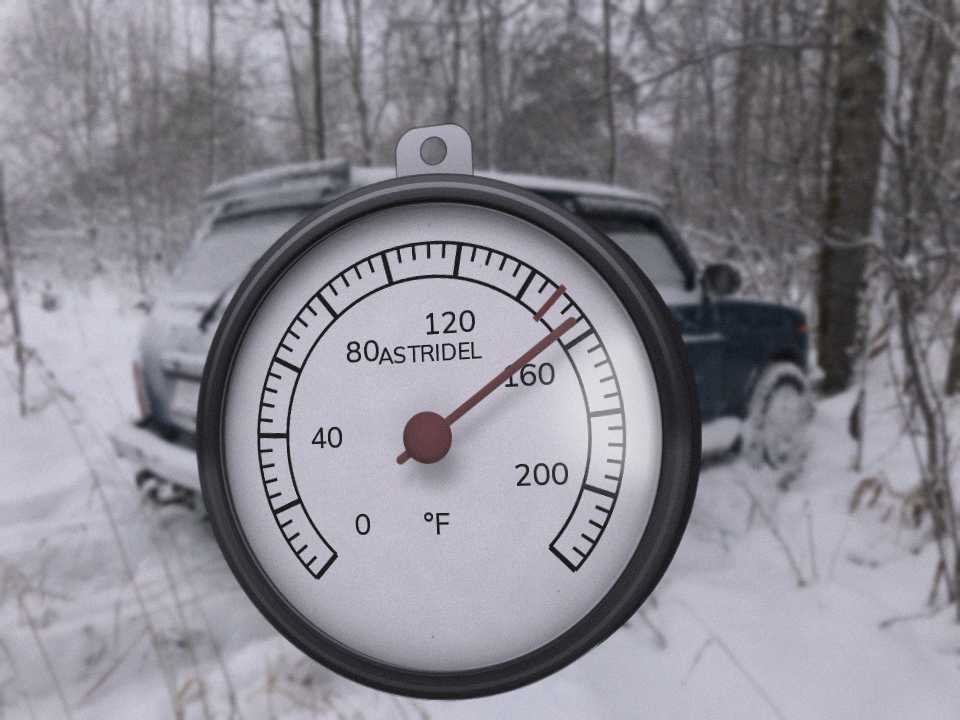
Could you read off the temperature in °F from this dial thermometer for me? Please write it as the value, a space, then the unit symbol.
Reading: 156 °F
